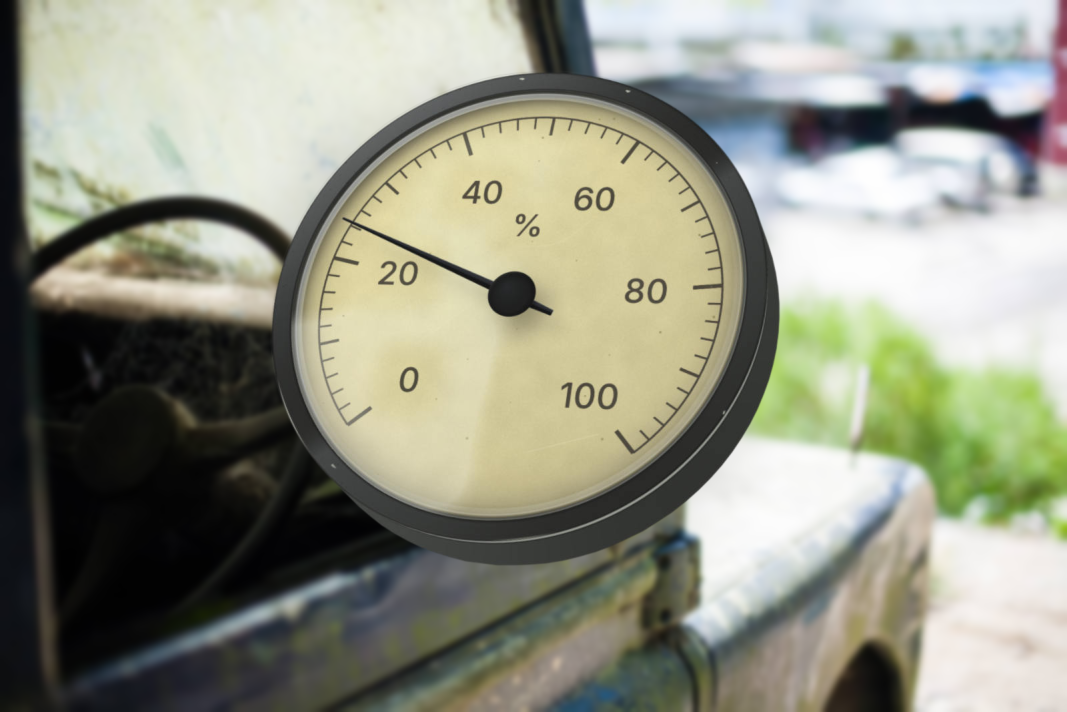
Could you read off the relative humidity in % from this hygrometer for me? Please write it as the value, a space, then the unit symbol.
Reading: 24 %
